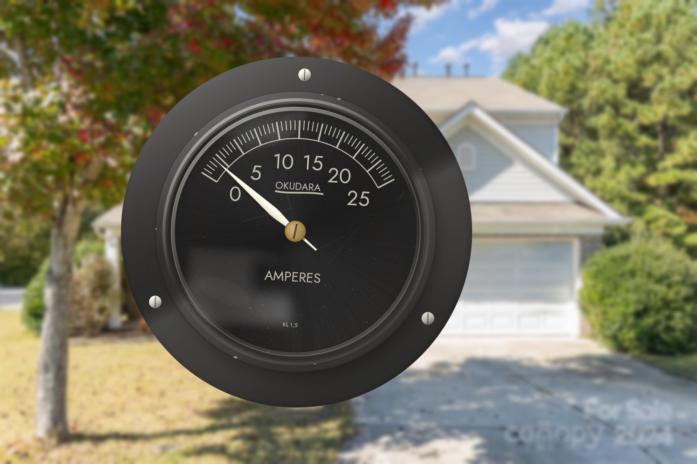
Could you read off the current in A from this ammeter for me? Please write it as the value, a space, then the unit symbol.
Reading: 2 A
